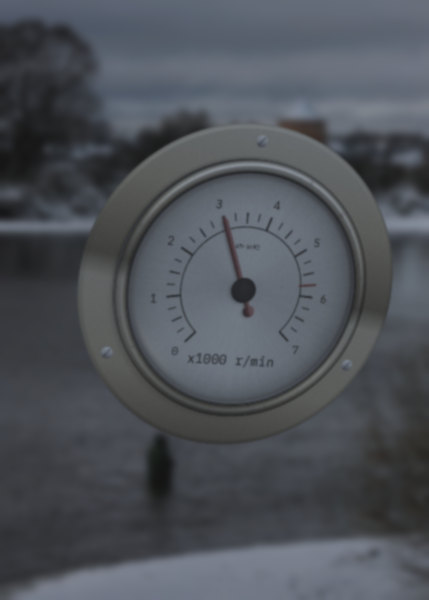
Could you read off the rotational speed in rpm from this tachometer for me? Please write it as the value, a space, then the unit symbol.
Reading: 3000 rpm
